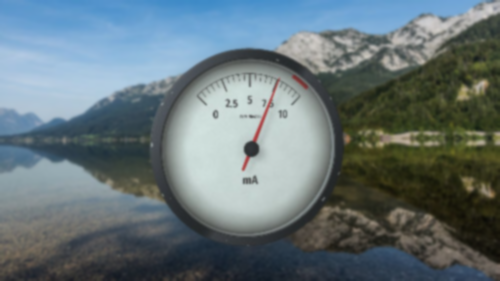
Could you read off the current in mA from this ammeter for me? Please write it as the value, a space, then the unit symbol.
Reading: 7.5 mA
